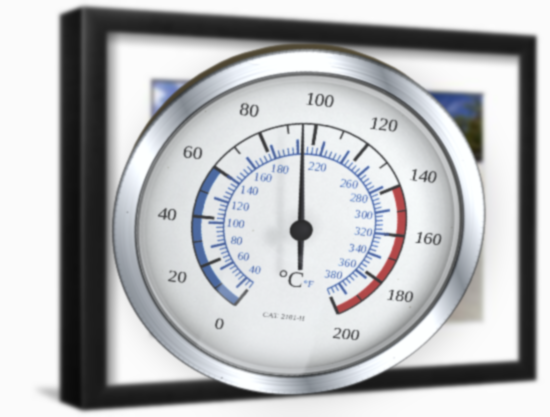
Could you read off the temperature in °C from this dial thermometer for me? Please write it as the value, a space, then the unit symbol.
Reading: 95 °C
